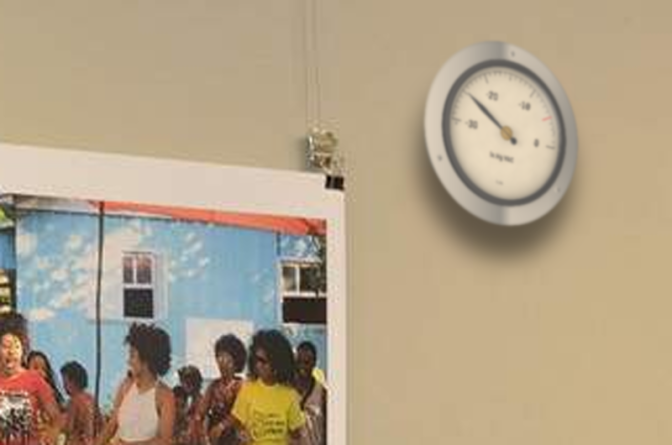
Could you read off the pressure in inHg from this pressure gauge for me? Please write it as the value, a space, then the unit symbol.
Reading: -25 inHg
